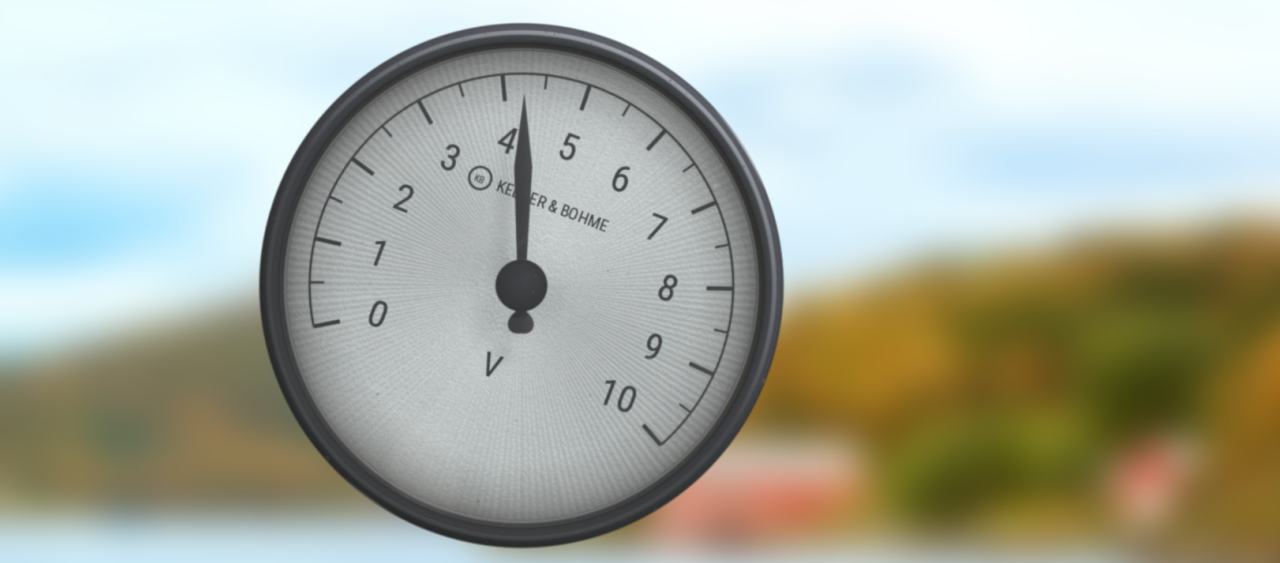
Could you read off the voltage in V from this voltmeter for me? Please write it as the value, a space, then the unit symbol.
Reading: 4.25 V
